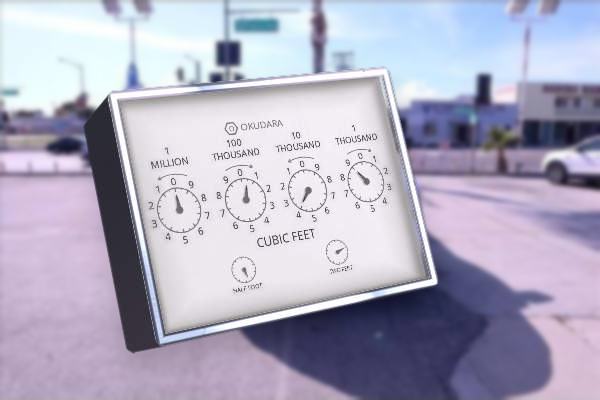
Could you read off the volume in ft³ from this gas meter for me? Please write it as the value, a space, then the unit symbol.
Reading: 3900 ft³
